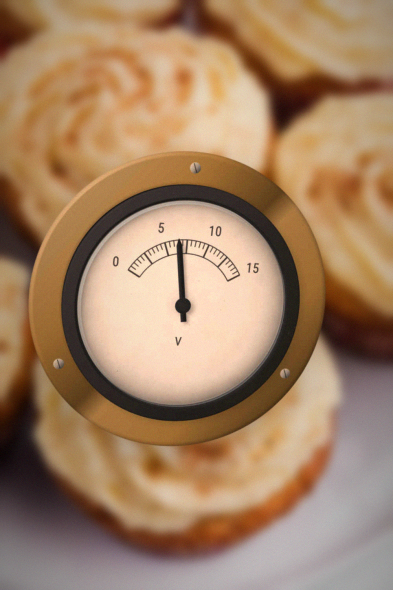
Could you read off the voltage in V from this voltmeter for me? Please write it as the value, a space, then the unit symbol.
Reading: 6.5 V
